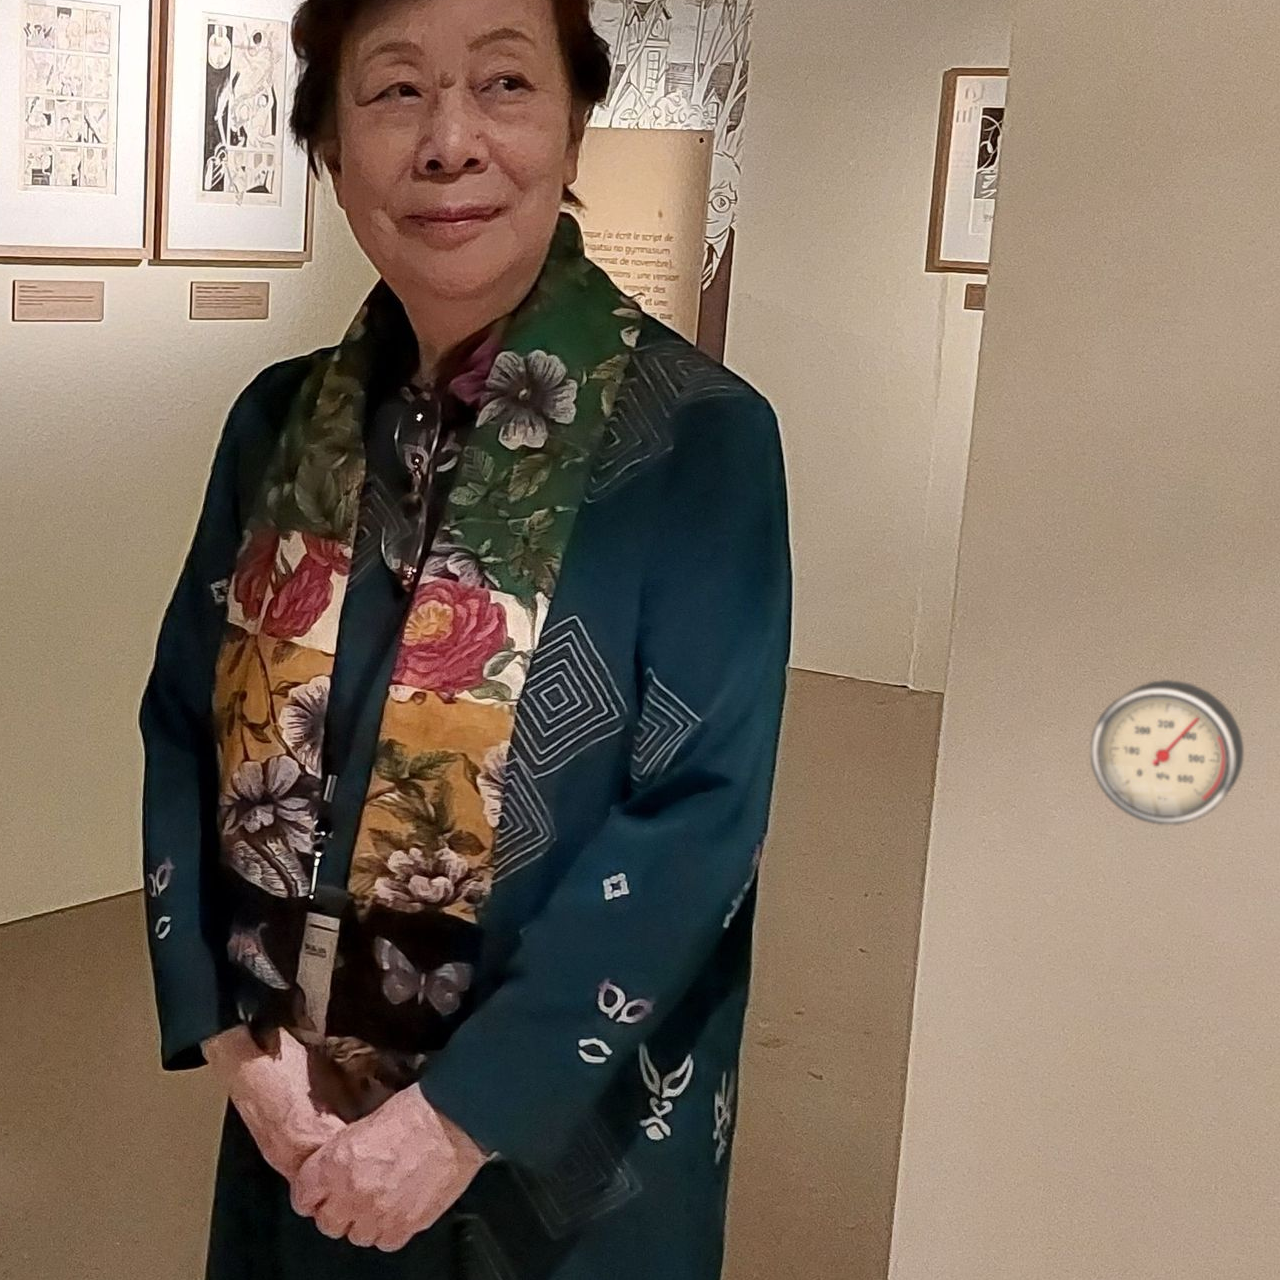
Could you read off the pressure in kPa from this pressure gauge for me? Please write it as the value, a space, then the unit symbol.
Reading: 380 kPa
